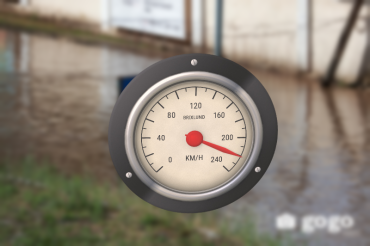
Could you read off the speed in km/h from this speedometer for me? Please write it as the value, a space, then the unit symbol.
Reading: 220 km/h
